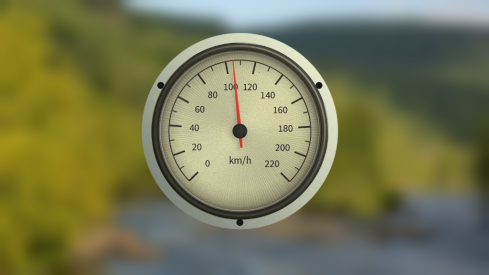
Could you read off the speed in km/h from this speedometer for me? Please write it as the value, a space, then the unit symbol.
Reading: 105 km/h
